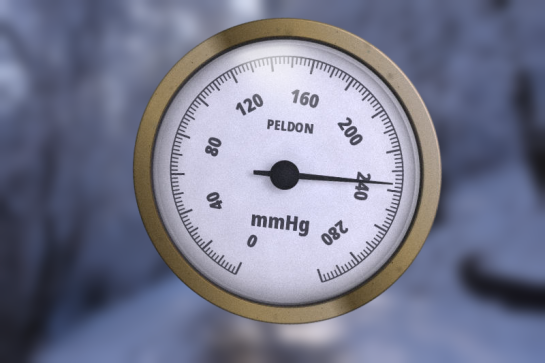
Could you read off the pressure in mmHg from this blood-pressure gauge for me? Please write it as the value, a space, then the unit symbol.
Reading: 236 mmHg
